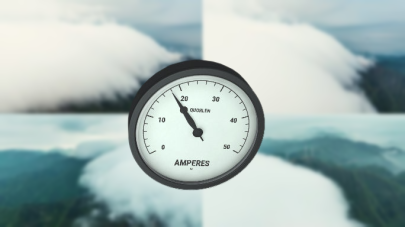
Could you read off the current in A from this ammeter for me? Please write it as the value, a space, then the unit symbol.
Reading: 18 A
